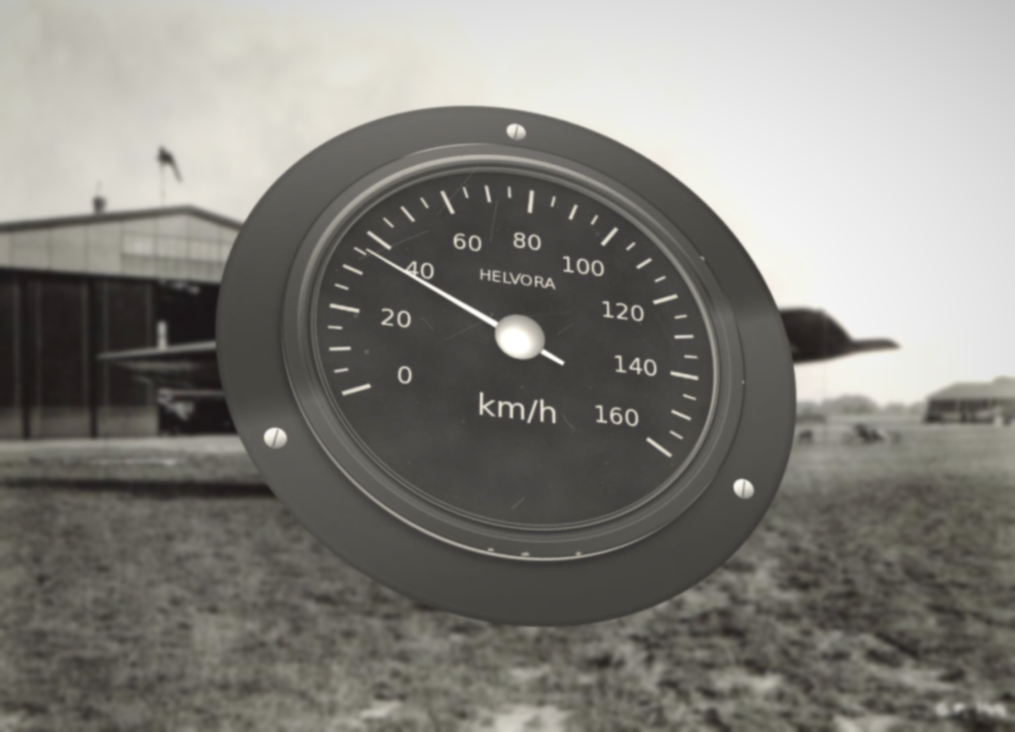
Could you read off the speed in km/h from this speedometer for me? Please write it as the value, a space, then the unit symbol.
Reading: 35 km/h
